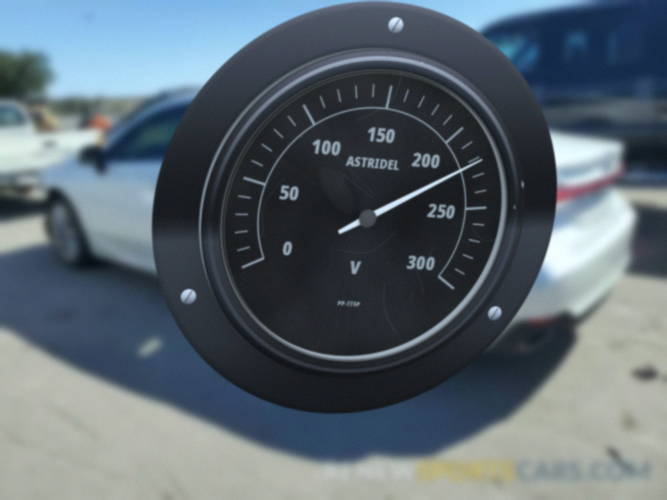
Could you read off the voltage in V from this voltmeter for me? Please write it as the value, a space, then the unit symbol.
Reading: 220 V
